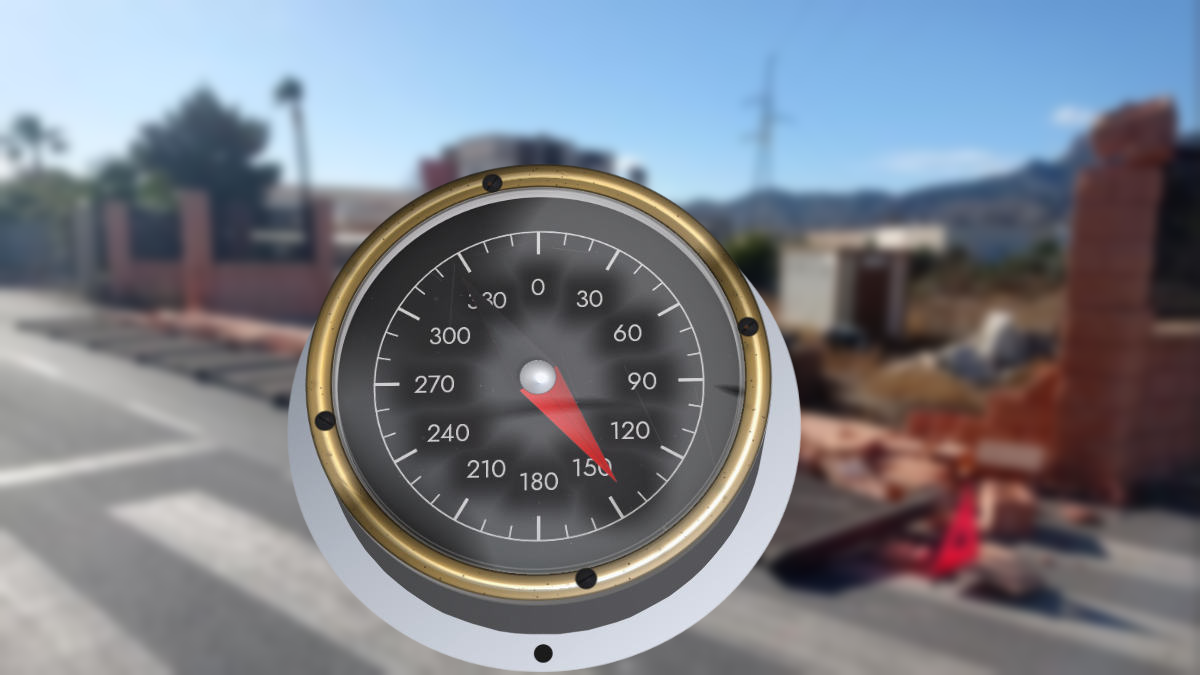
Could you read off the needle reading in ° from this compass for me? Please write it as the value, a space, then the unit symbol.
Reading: 145 °
